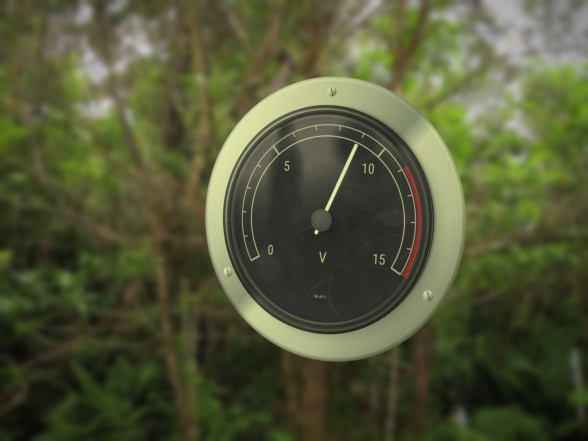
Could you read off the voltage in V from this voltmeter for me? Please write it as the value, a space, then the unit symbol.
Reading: 9 V
